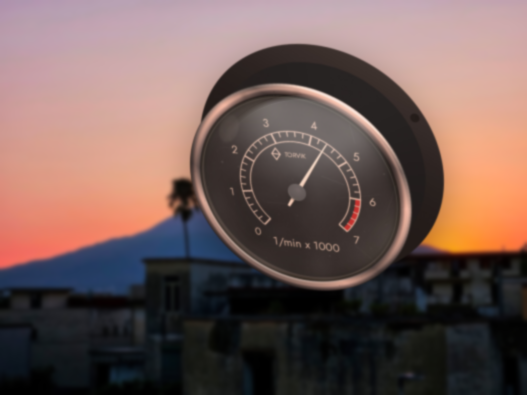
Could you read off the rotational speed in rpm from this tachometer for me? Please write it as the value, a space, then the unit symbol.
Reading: 4400 rpm
